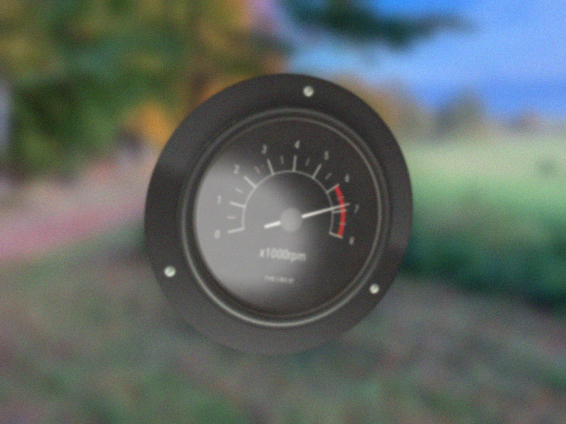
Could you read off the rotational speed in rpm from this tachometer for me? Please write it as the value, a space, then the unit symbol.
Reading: 6750 rpm
